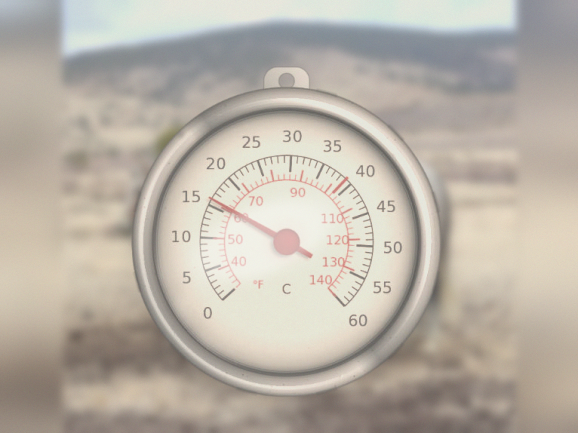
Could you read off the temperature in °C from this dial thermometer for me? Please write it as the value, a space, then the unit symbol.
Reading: 16 °C
